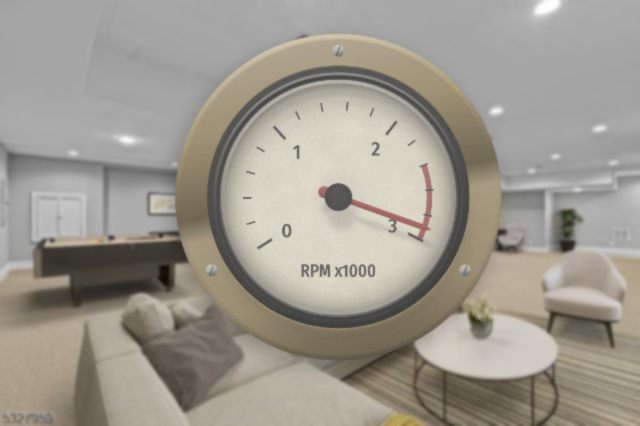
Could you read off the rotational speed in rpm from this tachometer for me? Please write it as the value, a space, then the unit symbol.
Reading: 2900 rpm
